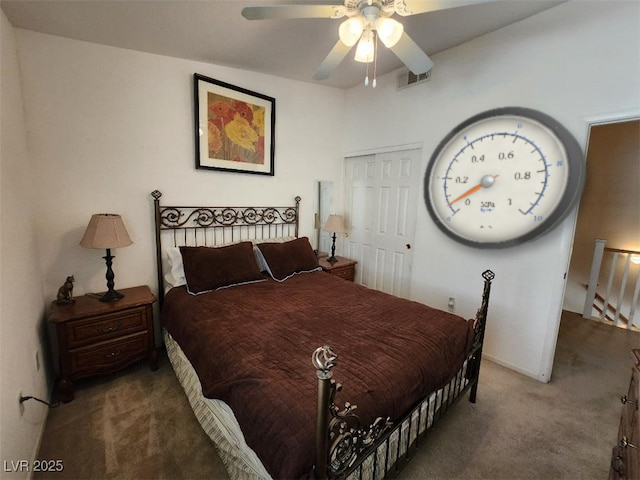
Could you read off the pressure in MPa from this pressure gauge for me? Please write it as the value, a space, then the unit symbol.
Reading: 0.05 MPa
